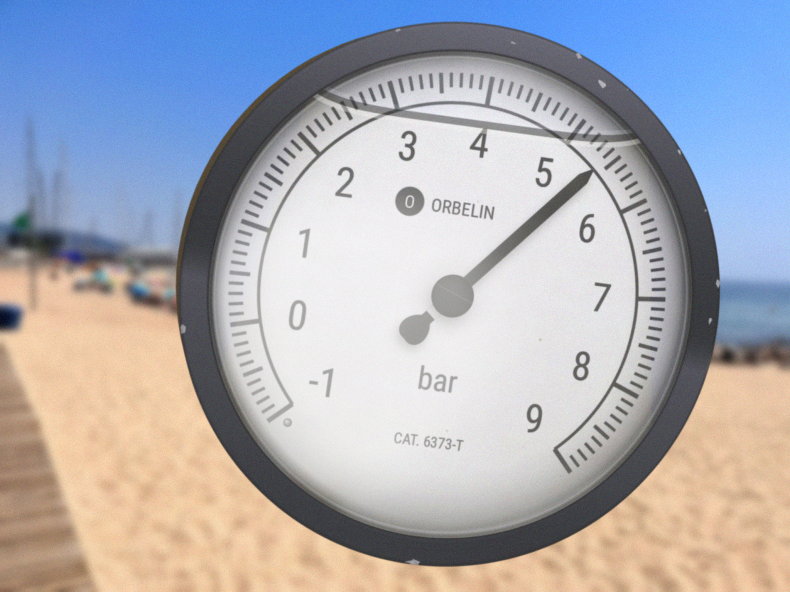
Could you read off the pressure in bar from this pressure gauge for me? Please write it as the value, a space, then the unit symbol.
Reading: 5.4 bar
